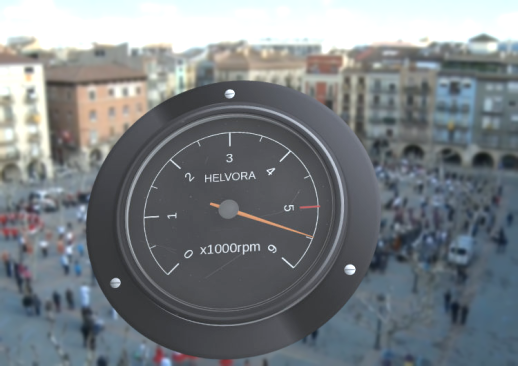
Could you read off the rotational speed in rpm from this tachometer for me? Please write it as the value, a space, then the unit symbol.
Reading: 5500 rpm
